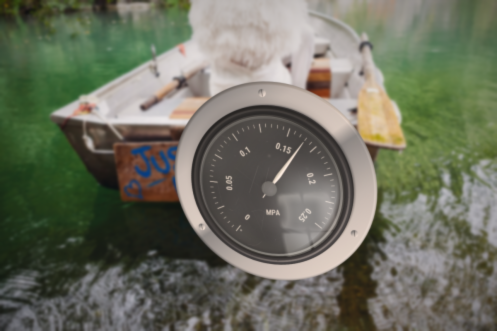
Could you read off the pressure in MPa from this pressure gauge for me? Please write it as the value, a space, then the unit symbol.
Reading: 0.165 MPa
